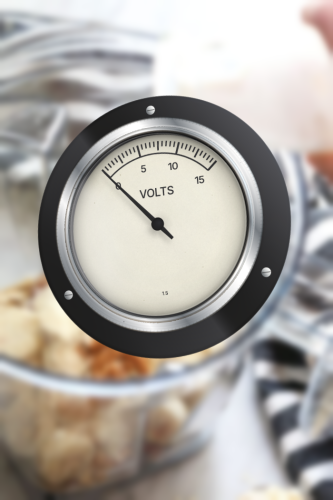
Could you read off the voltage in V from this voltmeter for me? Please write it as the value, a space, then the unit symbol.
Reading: 0 V
